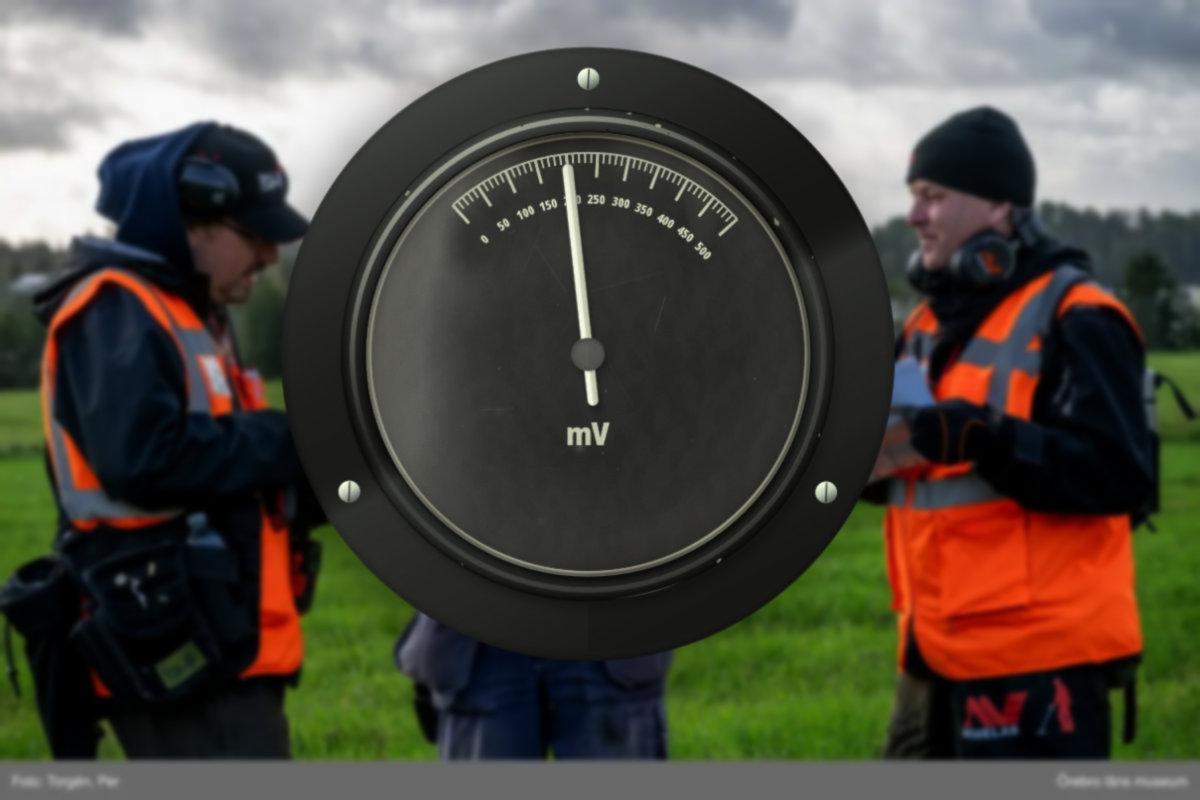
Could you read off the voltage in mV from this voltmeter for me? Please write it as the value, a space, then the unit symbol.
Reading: 200 mV
